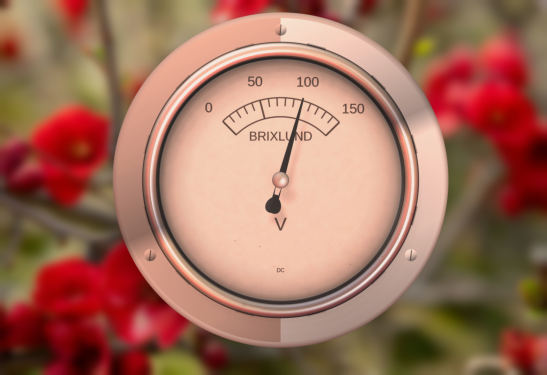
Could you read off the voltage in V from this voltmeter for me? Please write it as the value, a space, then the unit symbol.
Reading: 100 V
